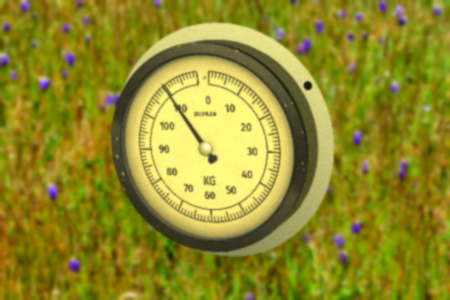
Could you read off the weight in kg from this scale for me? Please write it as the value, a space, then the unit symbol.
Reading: 110 kg
